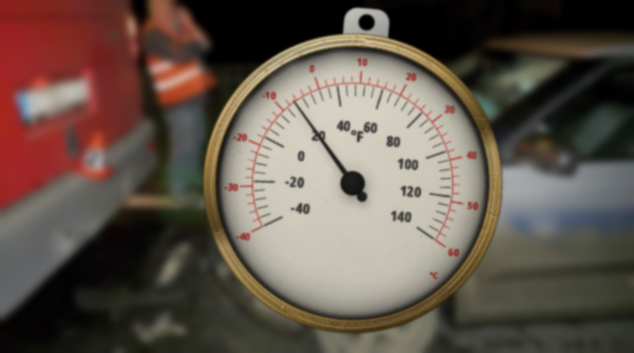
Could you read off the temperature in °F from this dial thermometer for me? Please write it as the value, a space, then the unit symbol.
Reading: 20 °F
